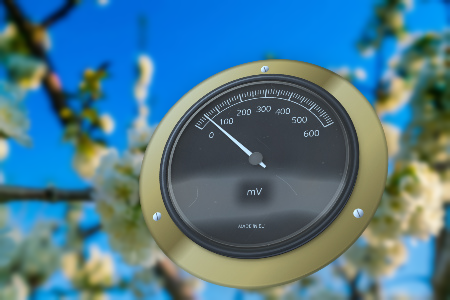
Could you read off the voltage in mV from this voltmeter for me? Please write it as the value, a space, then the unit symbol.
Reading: 50 mV
